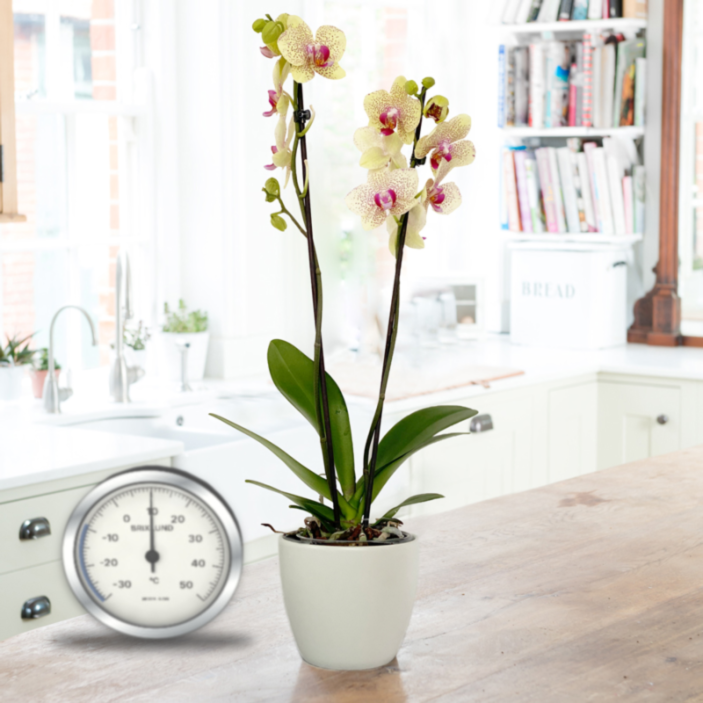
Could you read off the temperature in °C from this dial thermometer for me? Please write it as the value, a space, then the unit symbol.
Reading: 10 °C
